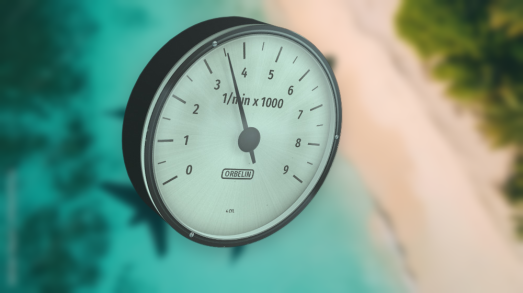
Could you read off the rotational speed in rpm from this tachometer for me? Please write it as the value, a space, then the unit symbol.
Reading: 3500 rpm
